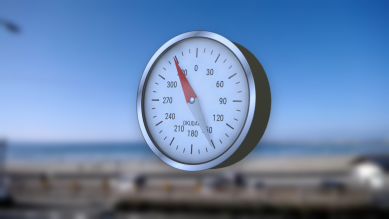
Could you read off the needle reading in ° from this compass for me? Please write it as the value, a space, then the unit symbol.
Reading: 330 °
